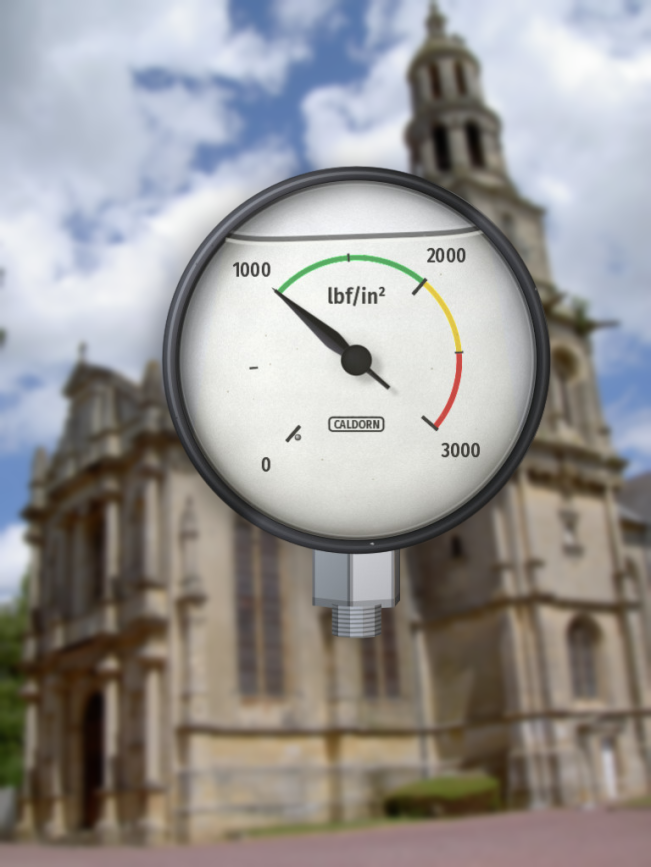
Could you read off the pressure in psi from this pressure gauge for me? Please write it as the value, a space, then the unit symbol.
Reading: 1000 psi
